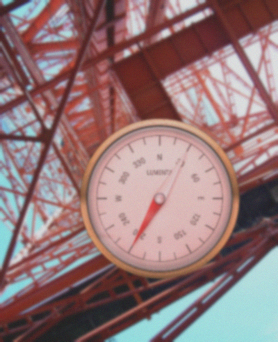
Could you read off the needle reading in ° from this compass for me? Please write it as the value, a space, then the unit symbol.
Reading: 210 °
